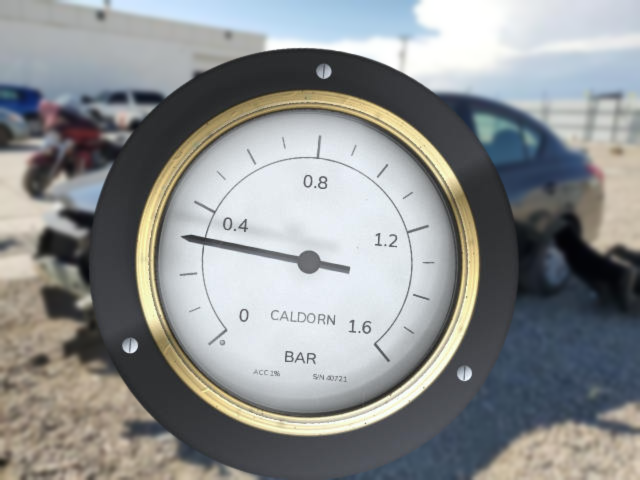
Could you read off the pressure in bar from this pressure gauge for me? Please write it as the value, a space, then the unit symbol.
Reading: 0.3 bar
